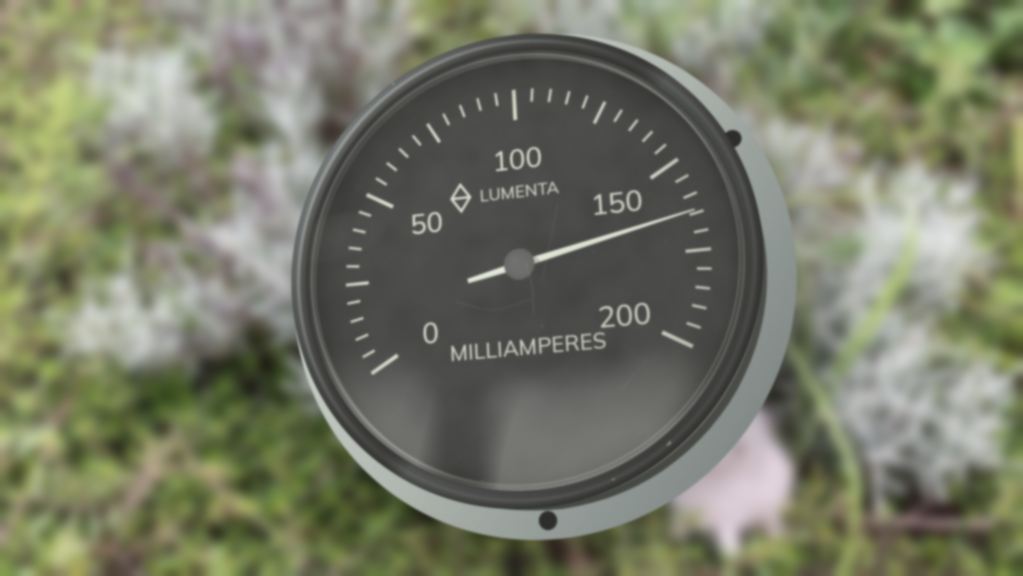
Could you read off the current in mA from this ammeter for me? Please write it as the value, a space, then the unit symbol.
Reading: 165 mA
